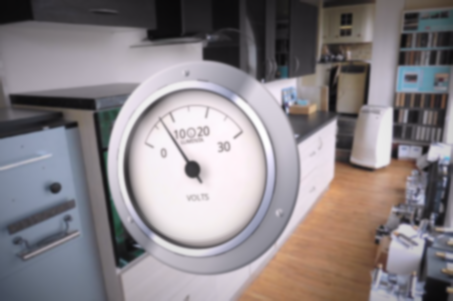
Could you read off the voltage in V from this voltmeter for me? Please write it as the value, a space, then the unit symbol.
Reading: 7.5 V
